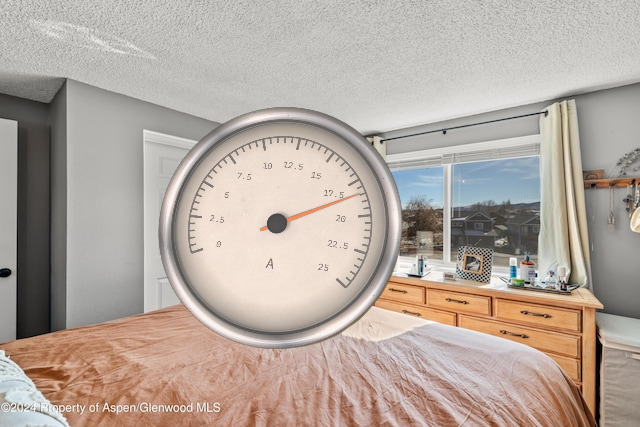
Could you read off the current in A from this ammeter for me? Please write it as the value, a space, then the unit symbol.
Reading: 18.5 A
